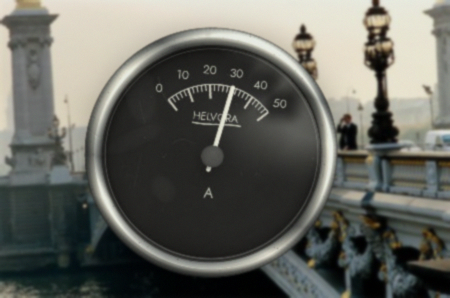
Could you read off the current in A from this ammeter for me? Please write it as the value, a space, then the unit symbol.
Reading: 30 A
